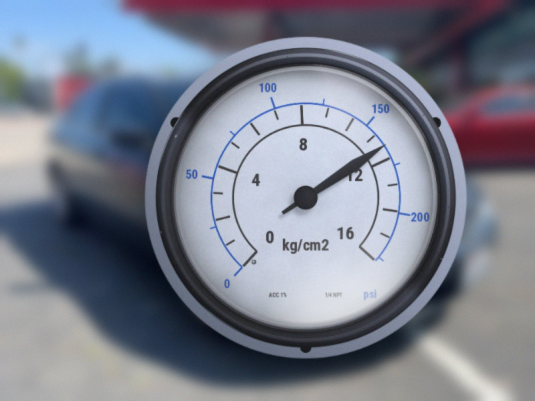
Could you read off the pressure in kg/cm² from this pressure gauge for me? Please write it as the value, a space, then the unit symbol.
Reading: 11.5 kg/cm²
